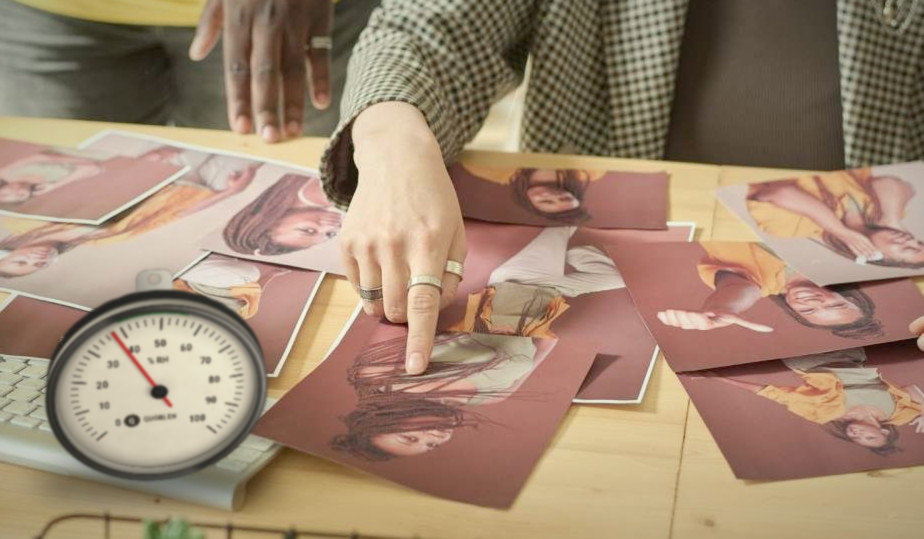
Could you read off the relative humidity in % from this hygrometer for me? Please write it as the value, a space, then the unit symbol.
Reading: 38 %
